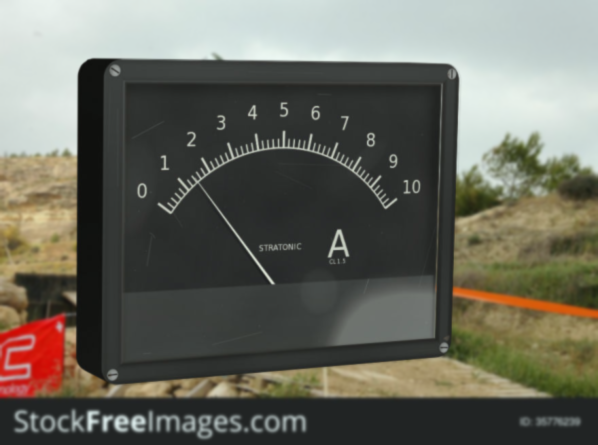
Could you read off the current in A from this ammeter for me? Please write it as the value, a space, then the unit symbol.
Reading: 1.4 A
